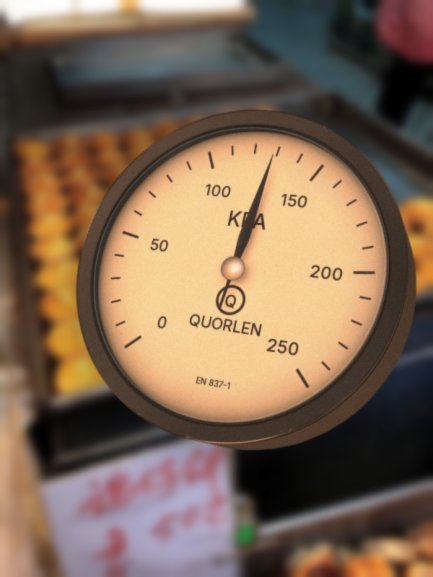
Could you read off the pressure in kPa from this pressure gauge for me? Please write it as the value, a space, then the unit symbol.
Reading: 130 kPa
